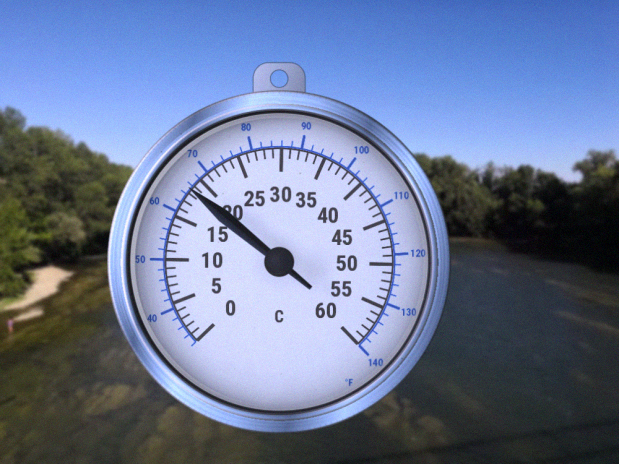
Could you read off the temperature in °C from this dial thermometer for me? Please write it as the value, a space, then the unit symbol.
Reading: 18.5 °C
